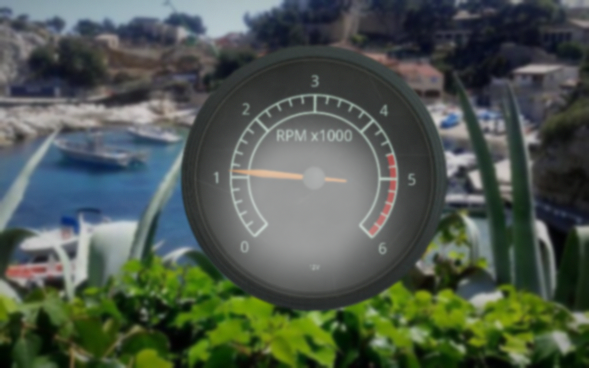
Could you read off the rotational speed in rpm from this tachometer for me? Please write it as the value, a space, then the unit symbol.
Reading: 1100 rpm
